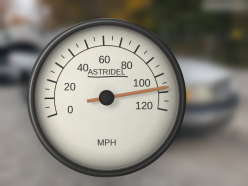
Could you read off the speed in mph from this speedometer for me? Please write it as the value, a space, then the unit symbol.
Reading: 107.5 mph
